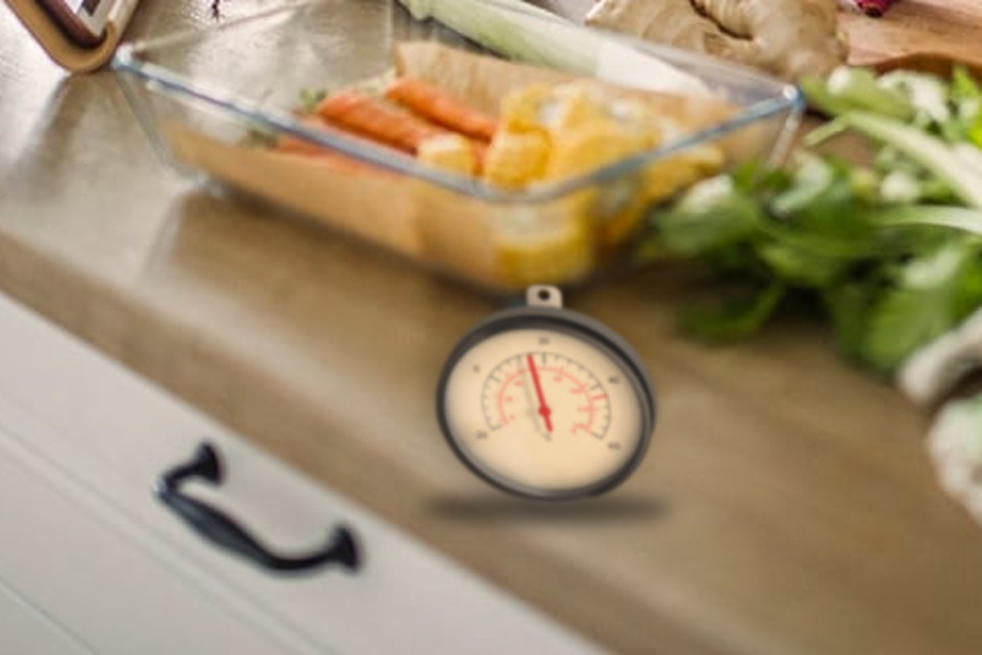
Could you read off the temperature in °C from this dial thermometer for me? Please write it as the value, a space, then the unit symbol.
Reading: 16 °C
